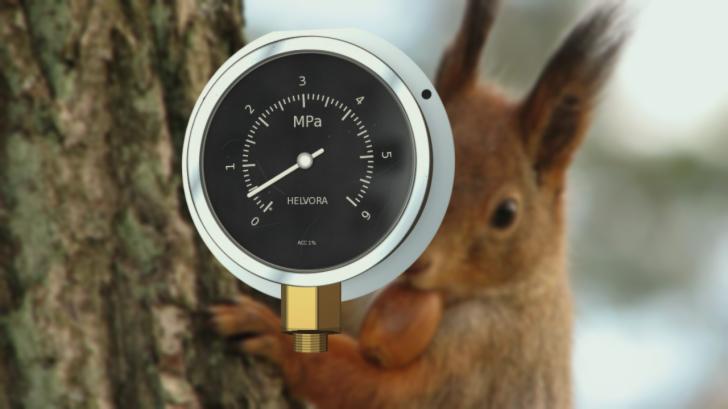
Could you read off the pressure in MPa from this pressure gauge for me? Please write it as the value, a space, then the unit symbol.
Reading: 0.4 MPa
